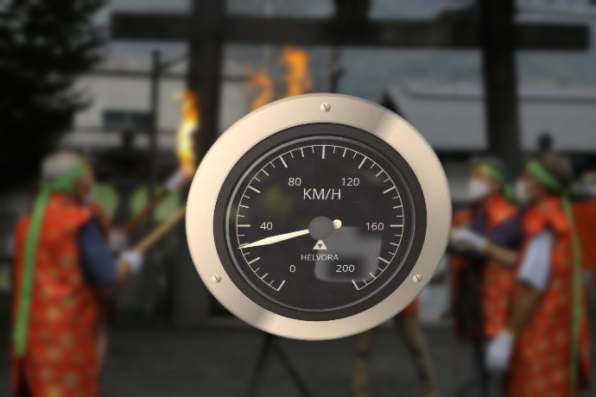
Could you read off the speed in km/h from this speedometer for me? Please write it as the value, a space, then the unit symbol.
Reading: 30 km/h
